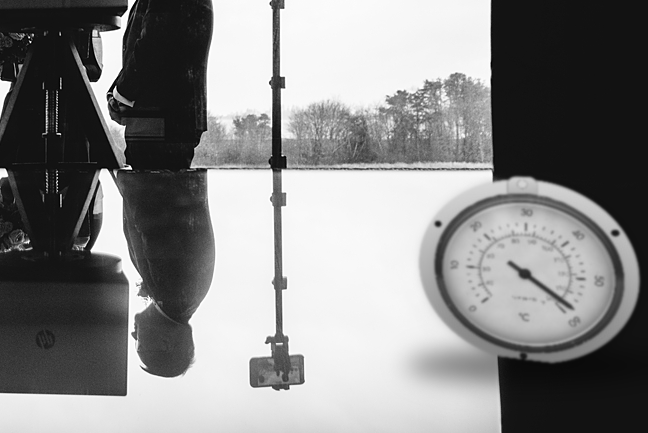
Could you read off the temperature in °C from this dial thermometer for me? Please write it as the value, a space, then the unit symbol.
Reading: 58 °C
